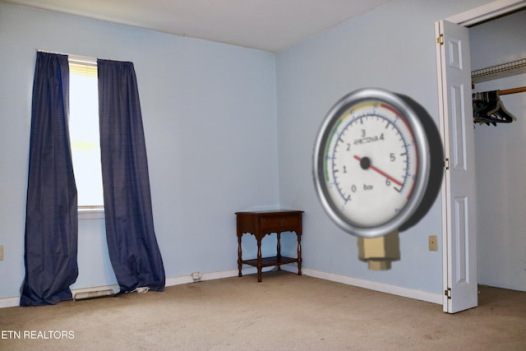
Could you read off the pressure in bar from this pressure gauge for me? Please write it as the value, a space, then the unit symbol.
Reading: 5.8 bar
